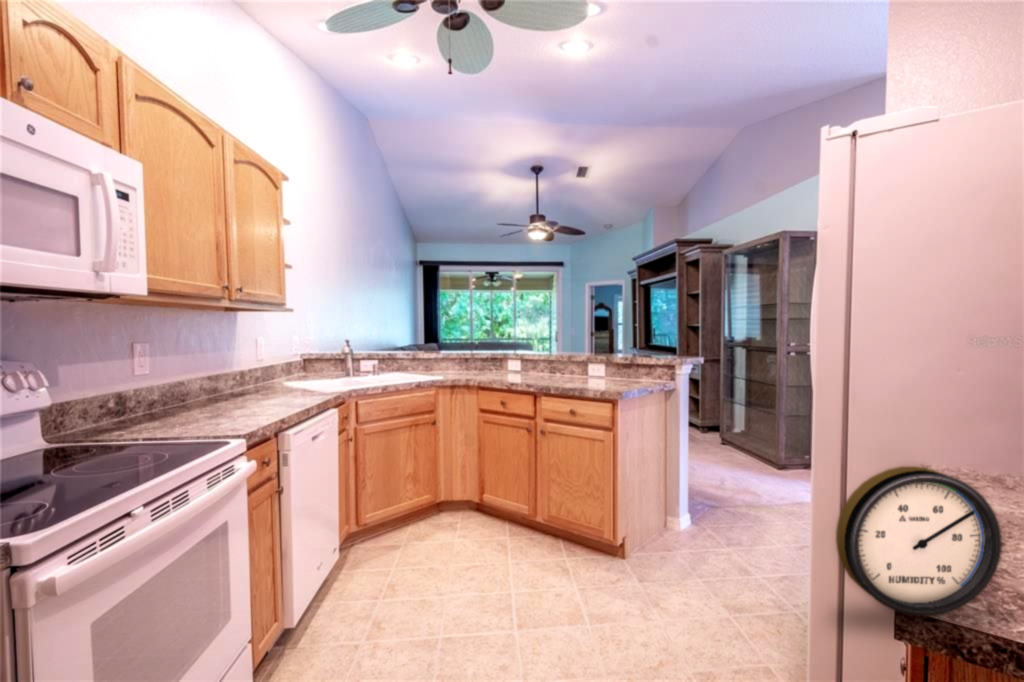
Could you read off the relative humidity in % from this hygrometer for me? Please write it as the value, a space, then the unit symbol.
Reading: 70 %
